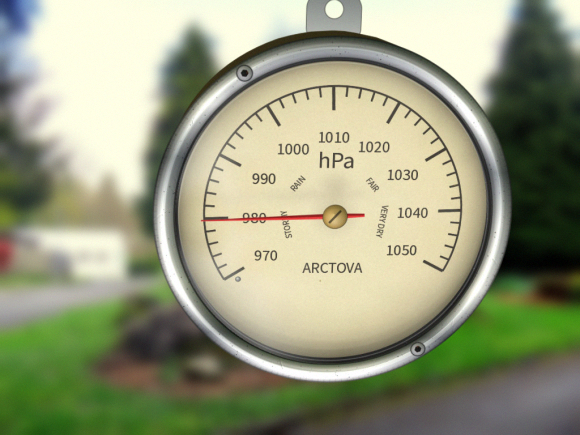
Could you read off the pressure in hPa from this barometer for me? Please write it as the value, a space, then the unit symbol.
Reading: 980 hPa
